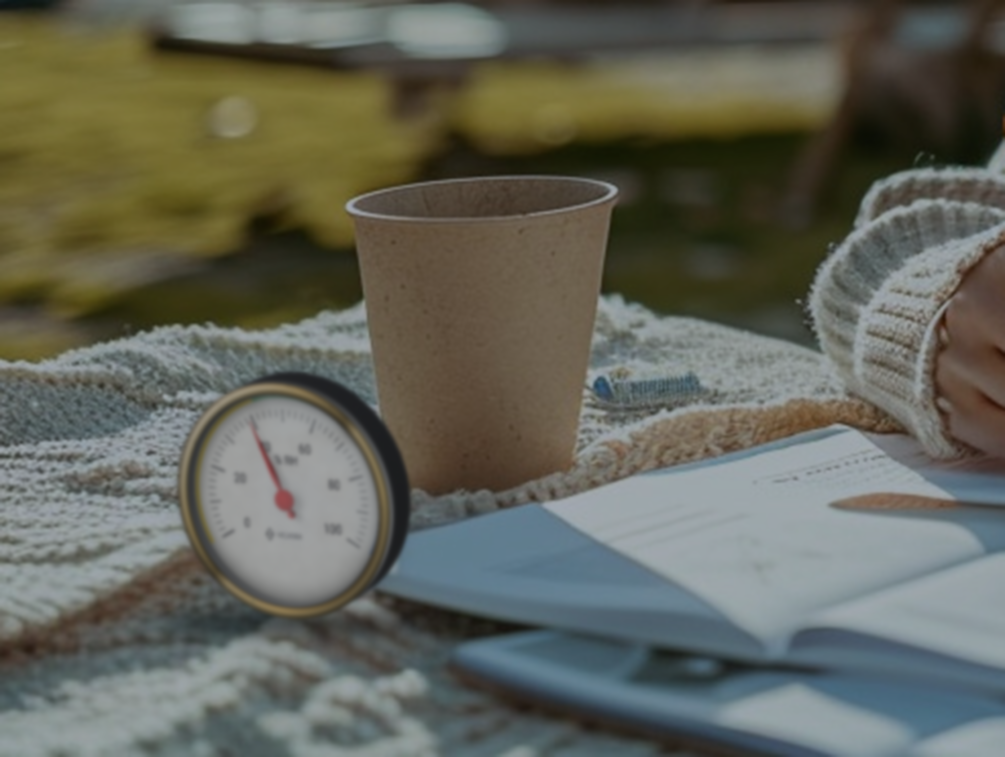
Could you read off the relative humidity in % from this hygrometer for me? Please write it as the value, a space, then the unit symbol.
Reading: 40 %
